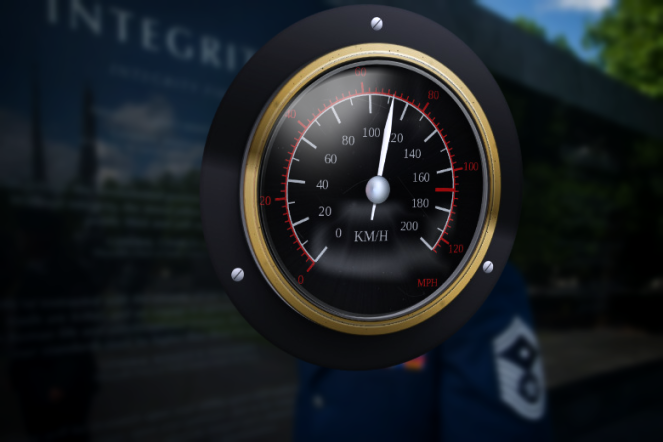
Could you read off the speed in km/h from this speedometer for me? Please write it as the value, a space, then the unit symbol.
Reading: 110 km/h
